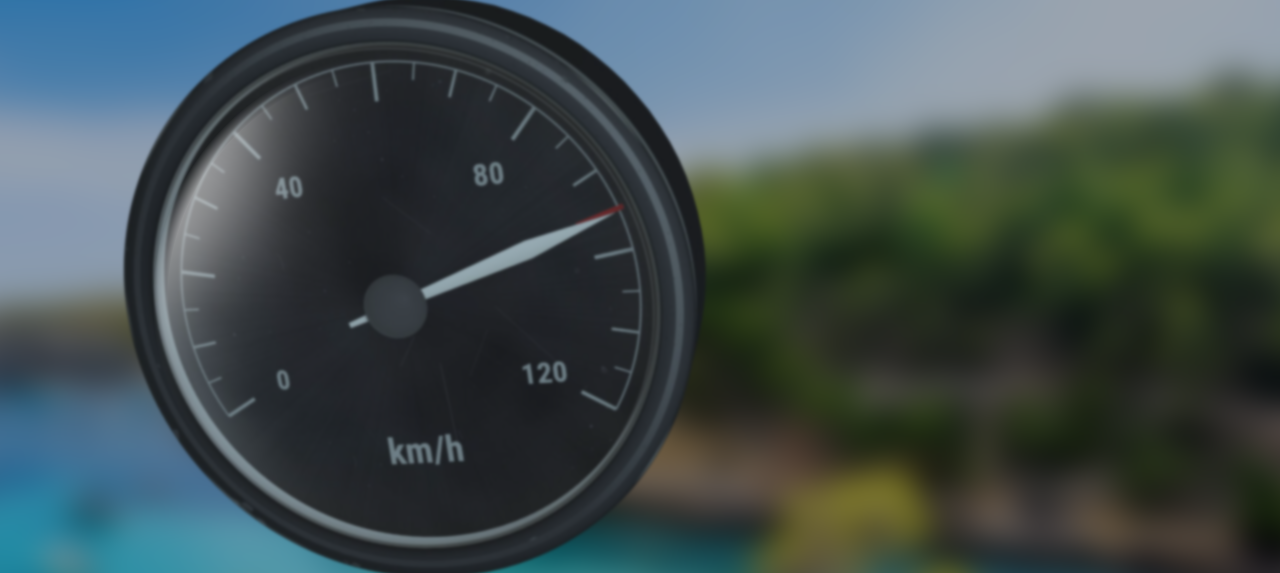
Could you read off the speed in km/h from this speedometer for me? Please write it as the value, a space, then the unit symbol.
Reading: 95 km/h
